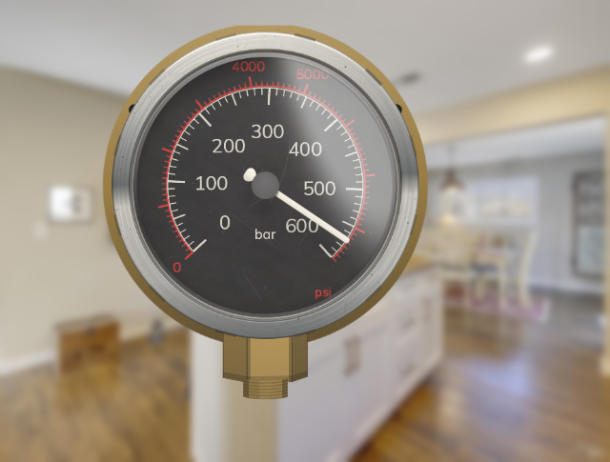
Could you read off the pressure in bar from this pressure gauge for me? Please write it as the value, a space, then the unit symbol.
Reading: 570 bar
